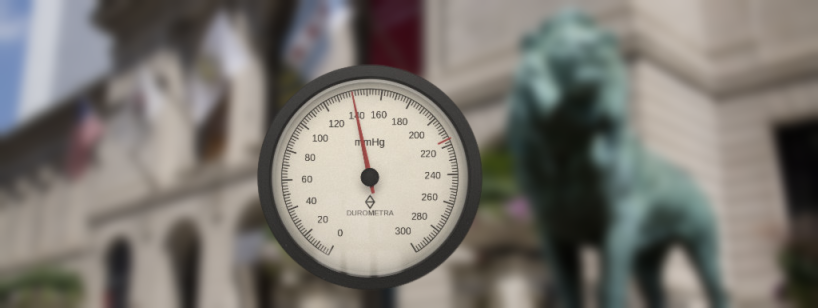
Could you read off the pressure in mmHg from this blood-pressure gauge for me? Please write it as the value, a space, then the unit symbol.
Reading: 140 mmHg
